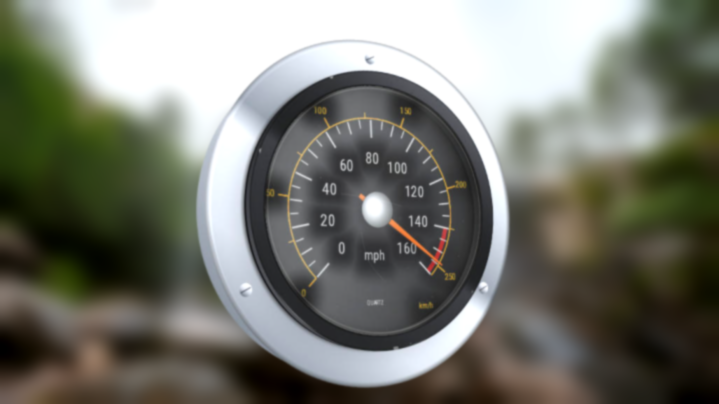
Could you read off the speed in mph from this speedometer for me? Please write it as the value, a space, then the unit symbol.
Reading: 155 mph
